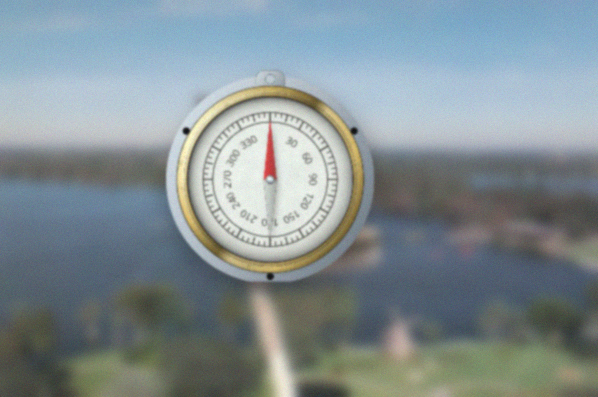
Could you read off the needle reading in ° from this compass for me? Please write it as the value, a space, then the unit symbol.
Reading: 0 °
